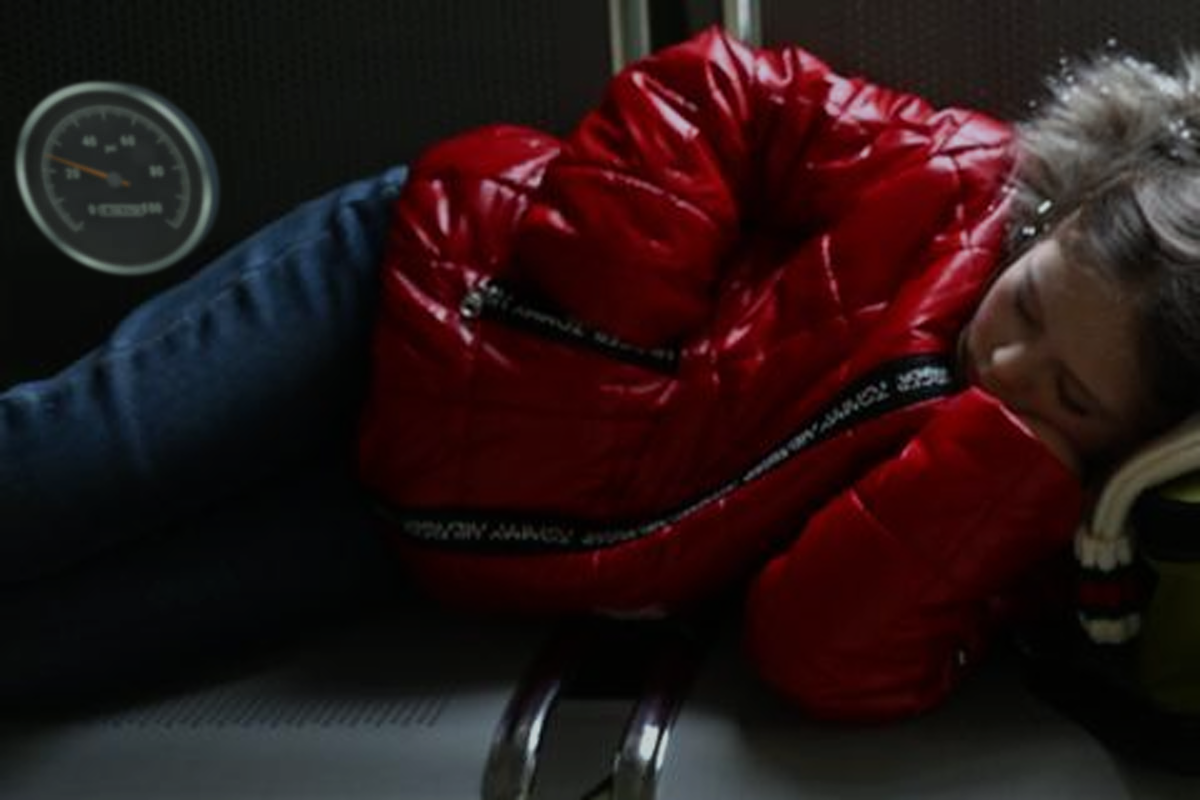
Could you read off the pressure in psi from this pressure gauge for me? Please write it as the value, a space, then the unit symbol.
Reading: 25 psi
